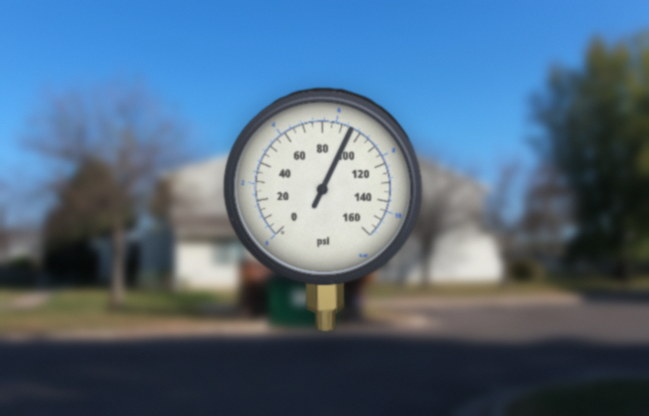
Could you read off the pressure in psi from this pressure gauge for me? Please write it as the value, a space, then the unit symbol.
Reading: 95 psi
